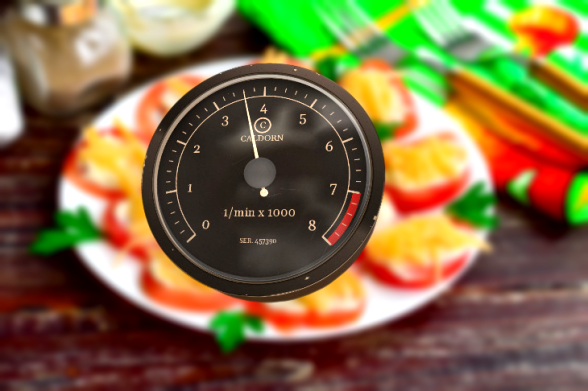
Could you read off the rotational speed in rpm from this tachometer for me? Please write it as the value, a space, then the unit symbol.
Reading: 3600 rpm
